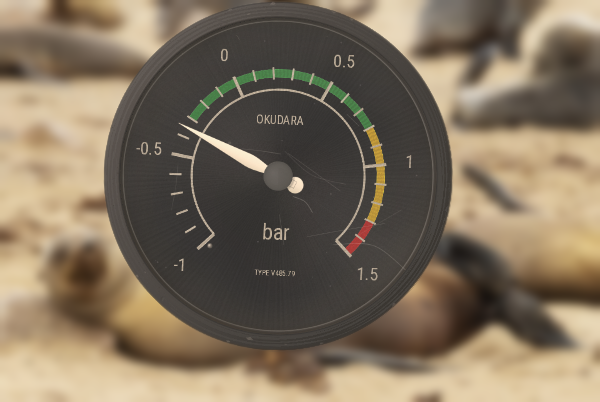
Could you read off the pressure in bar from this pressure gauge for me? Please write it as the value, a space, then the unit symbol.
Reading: -0.35 bar
